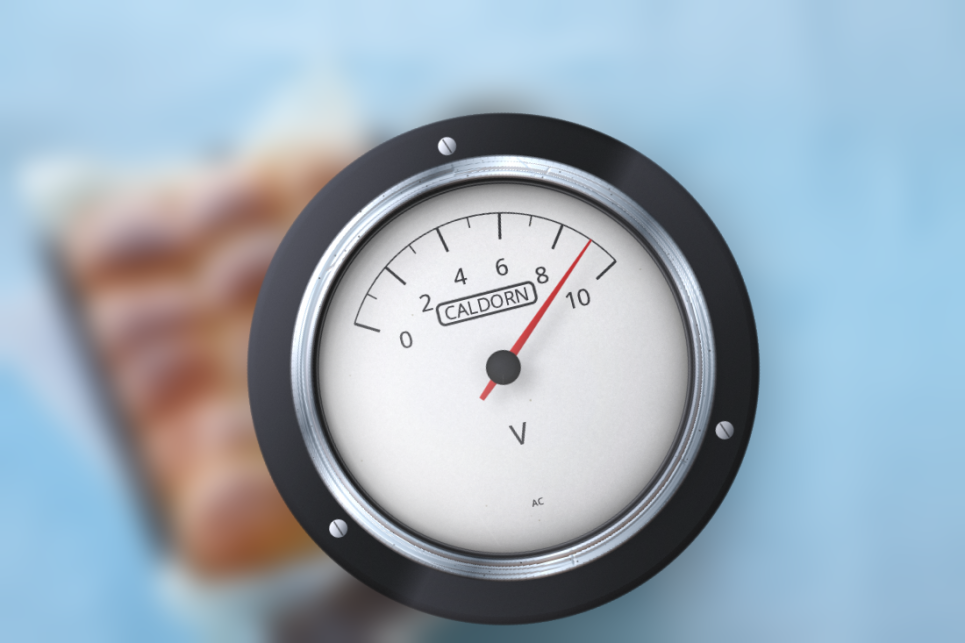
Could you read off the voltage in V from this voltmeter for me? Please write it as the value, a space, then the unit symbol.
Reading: 9 V
